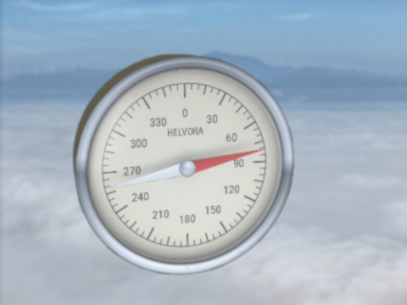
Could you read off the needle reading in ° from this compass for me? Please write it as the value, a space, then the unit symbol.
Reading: 80 °
